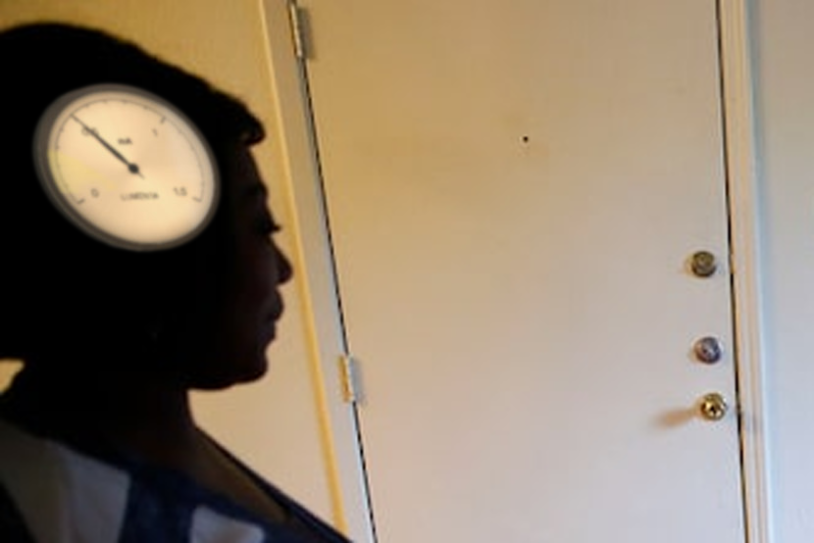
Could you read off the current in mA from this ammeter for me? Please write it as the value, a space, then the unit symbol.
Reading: 0.5 mA
